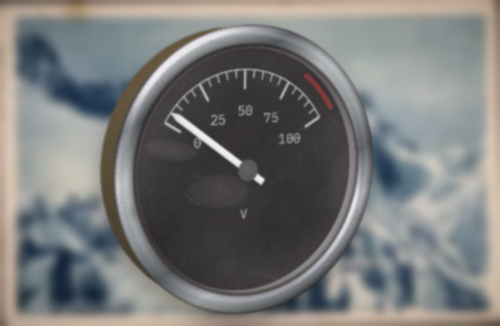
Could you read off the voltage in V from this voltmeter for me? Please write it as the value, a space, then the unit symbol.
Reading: 5 V
